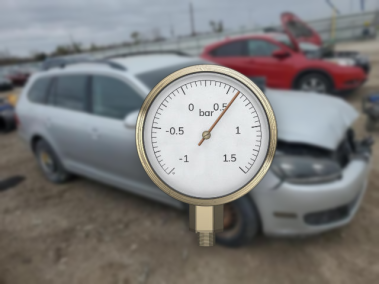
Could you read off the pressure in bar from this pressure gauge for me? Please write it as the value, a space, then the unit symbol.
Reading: 0.6 bar
